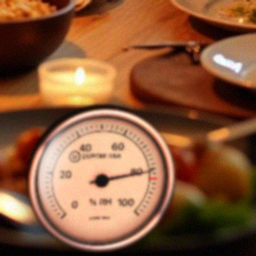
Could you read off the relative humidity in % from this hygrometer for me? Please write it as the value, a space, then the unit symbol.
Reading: 80 %
